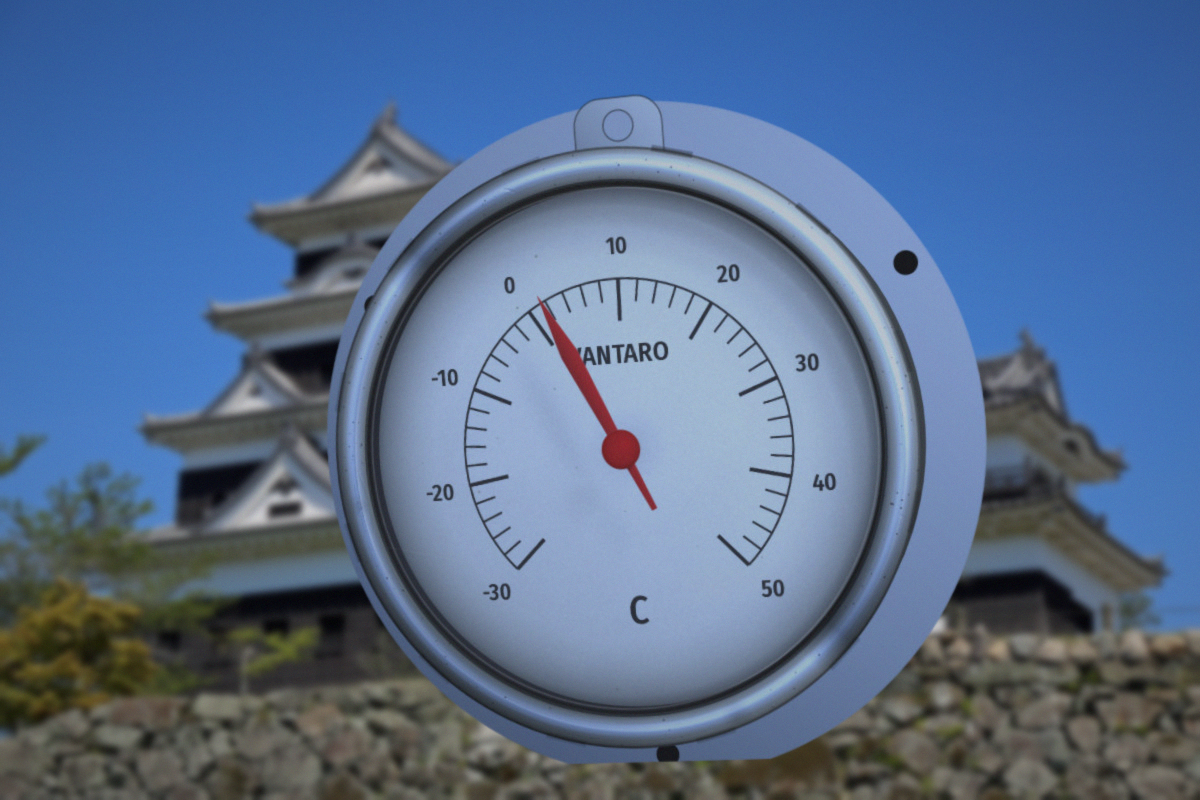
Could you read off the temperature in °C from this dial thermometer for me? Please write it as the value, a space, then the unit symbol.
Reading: 2 °C
